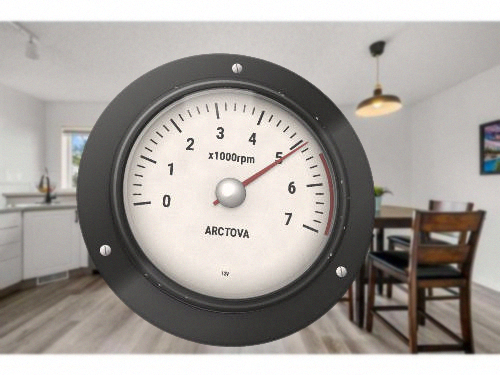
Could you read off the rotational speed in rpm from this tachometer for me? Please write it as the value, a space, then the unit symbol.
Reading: 5100 rpm
